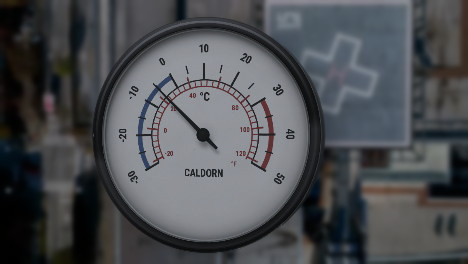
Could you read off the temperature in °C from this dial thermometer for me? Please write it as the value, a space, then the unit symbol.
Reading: -5 °C
